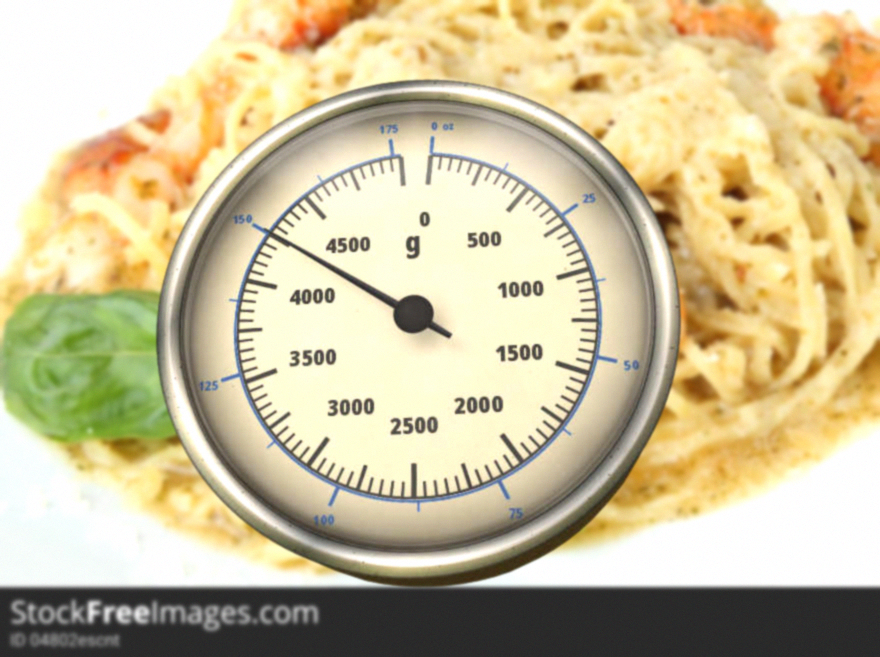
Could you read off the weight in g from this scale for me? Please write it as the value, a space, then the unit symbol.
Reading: 4250 g
